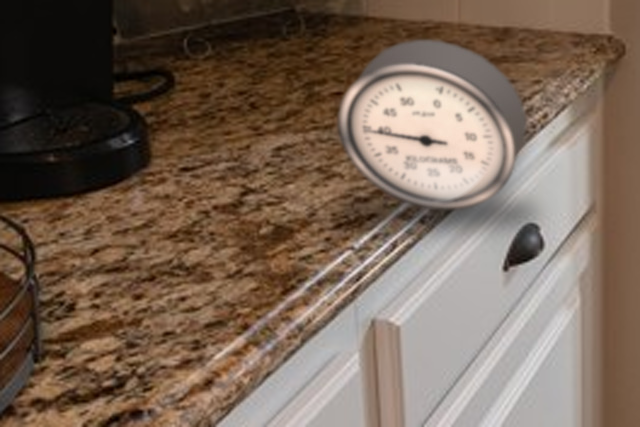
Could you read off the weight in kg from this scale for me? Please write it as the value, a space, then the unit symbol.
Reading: 40 kg
